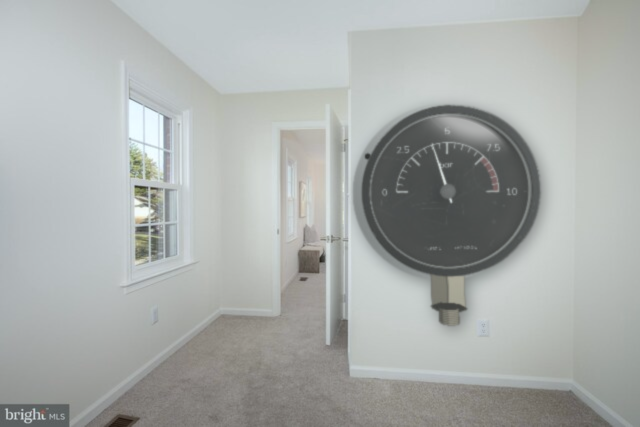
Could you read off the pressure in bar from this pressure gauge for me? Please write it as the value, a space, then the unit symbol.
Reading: 4 bar
